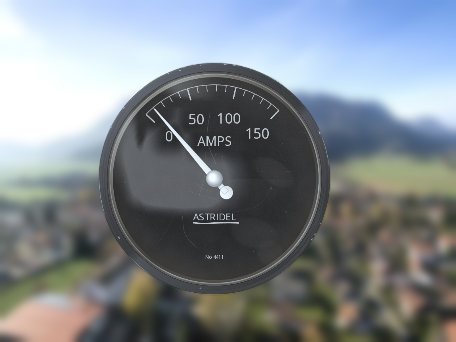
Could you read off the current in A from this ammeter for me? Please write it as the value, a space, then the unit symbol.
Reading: 10 A
